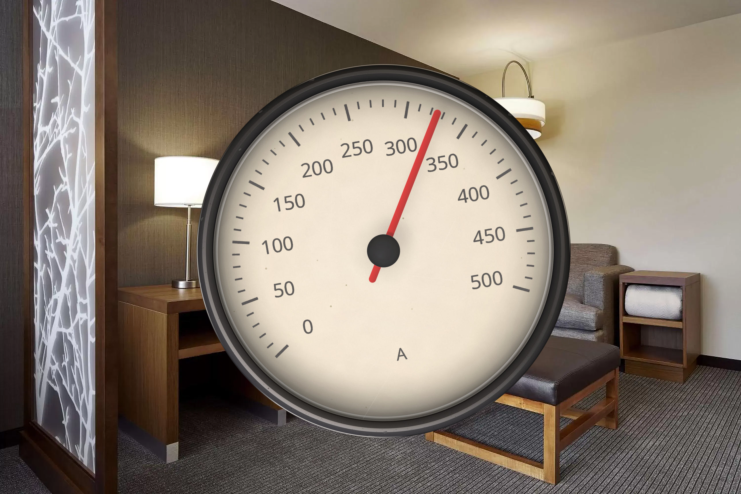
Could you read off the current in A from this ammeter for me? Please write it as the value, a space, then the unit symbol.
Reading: 325 A
